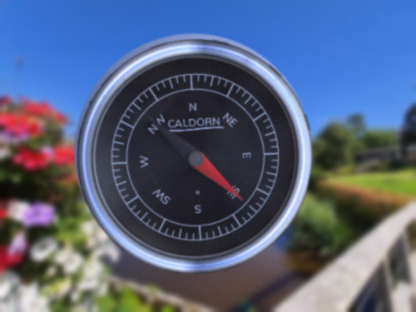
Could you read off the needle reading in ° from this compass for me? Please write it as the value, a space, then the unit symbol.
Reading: 135 °
